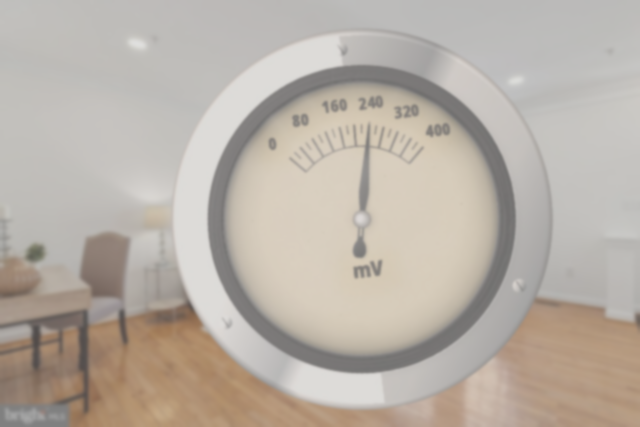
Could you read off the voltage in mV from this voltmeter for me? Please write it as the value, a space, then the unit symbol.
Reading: 240 mV
